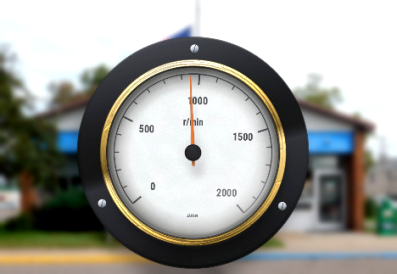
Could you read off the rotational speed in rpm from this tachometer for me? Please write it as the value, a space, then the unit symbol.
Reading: 950 rpm
